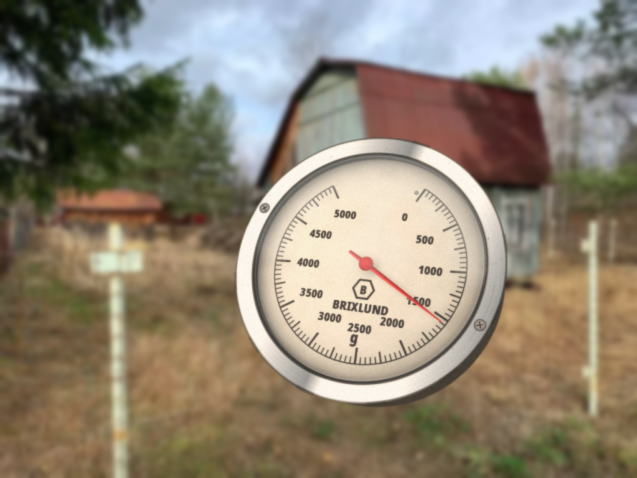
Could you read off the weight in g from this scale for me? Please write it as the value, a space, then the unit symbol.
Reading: 1550 g
